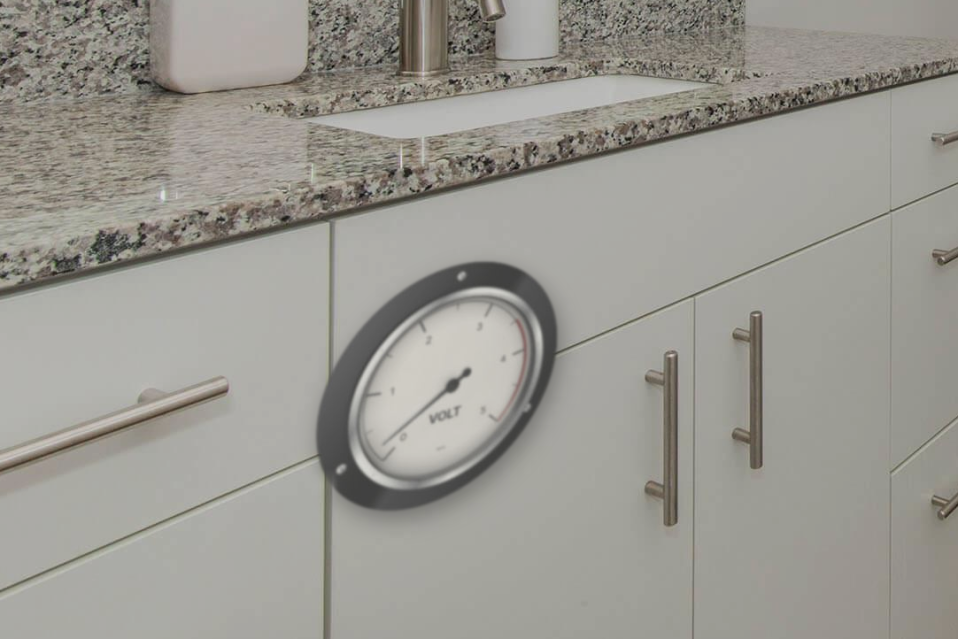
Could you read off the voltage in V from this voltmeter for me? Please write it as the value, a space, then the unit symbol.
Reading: 0.25 V
